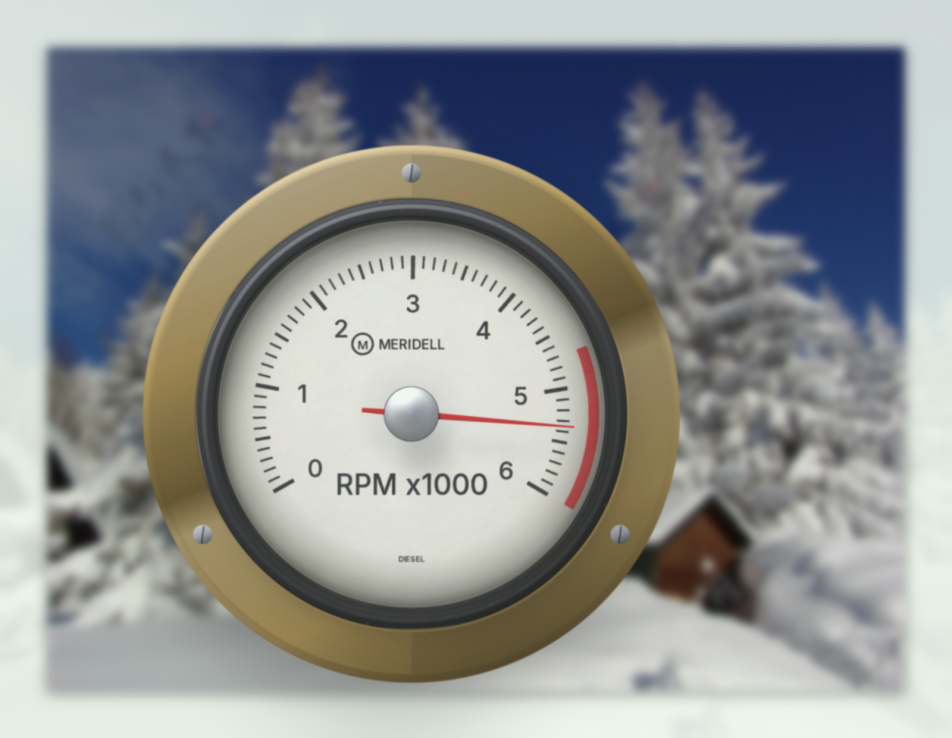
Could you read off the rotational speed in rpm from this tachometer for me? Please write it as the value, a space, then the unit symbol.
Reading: 5350 rpm
